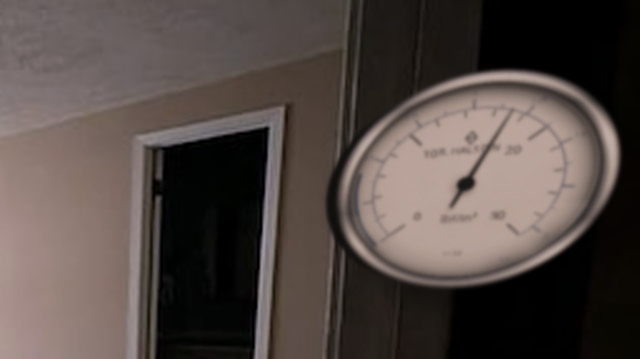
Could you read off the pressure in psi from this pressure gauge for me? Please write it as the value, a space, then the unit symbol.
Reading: 17 psi
